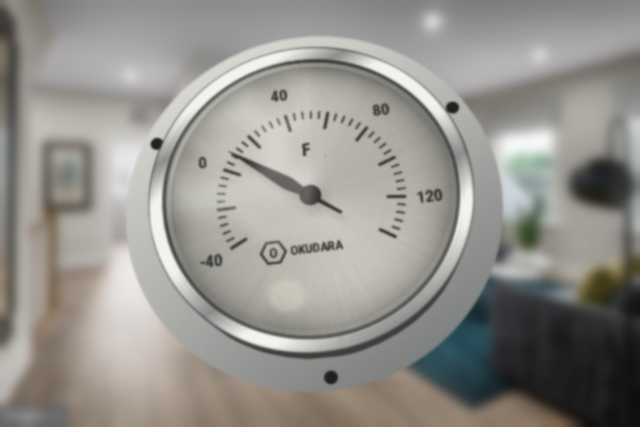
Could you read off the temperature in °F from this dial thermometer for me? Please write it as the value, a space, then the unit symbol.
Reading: 8 °F
